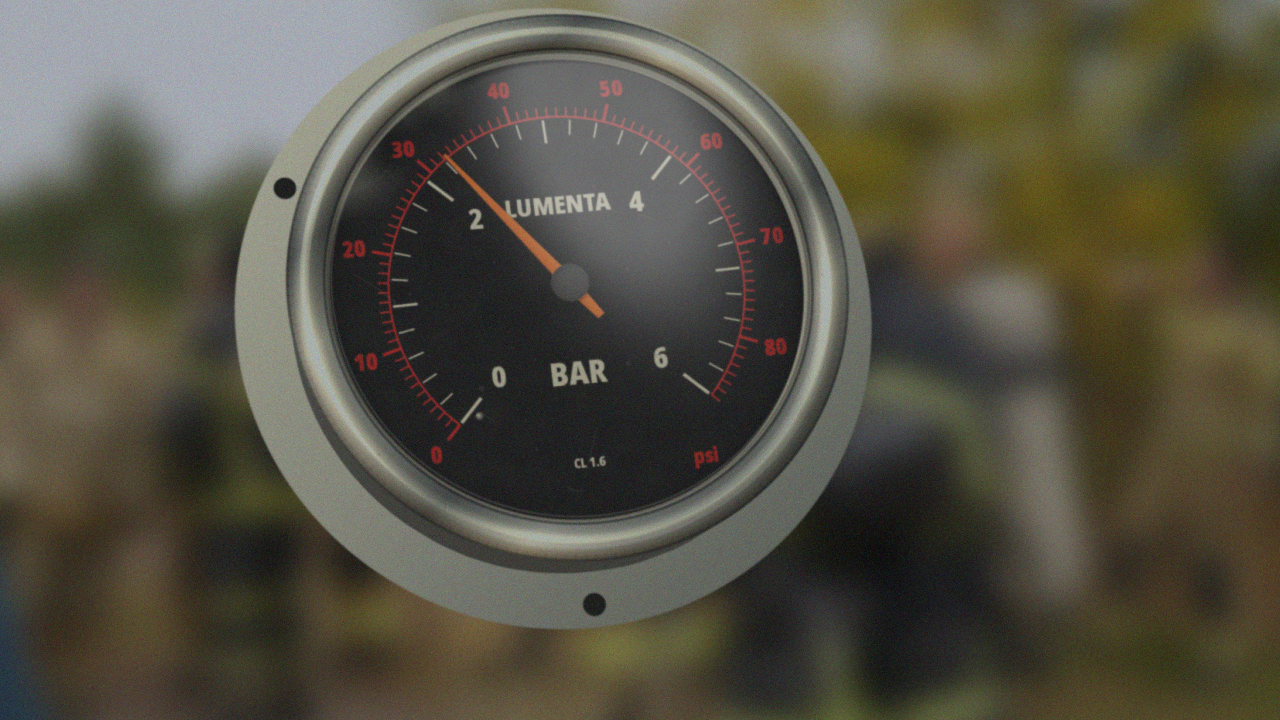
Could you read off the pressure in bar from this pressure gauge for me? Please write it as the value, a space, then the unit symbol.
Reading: 2.2 bar
